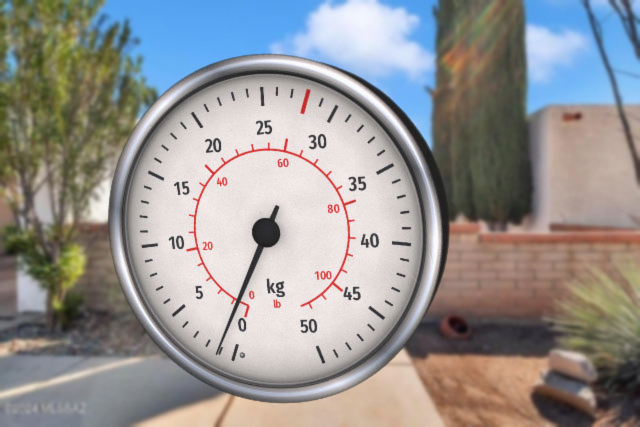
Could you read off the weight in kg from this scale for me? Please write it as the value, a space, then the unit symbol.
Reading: 1 kg
